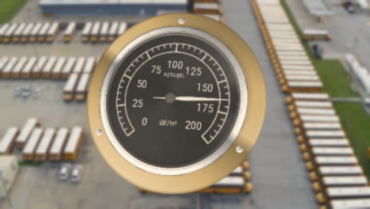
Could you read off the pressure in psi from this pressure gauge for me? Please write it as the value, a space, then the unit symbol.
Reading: 165 psi
